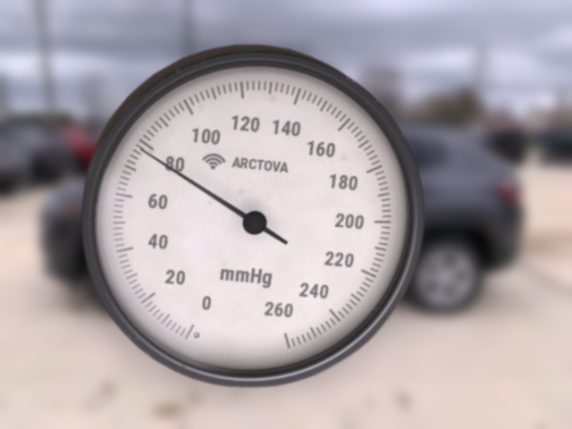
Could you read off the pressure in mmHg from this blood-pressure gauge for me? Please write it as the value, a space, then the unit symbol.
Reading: 78 mmHg
